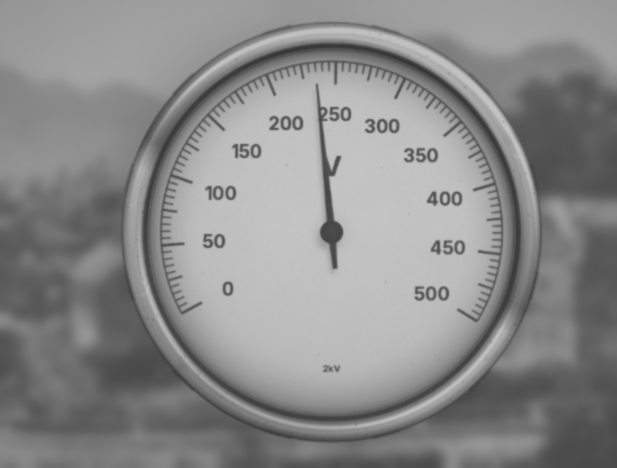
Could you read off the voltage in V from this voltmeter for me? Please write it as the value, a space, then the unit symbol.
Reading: 235 V
